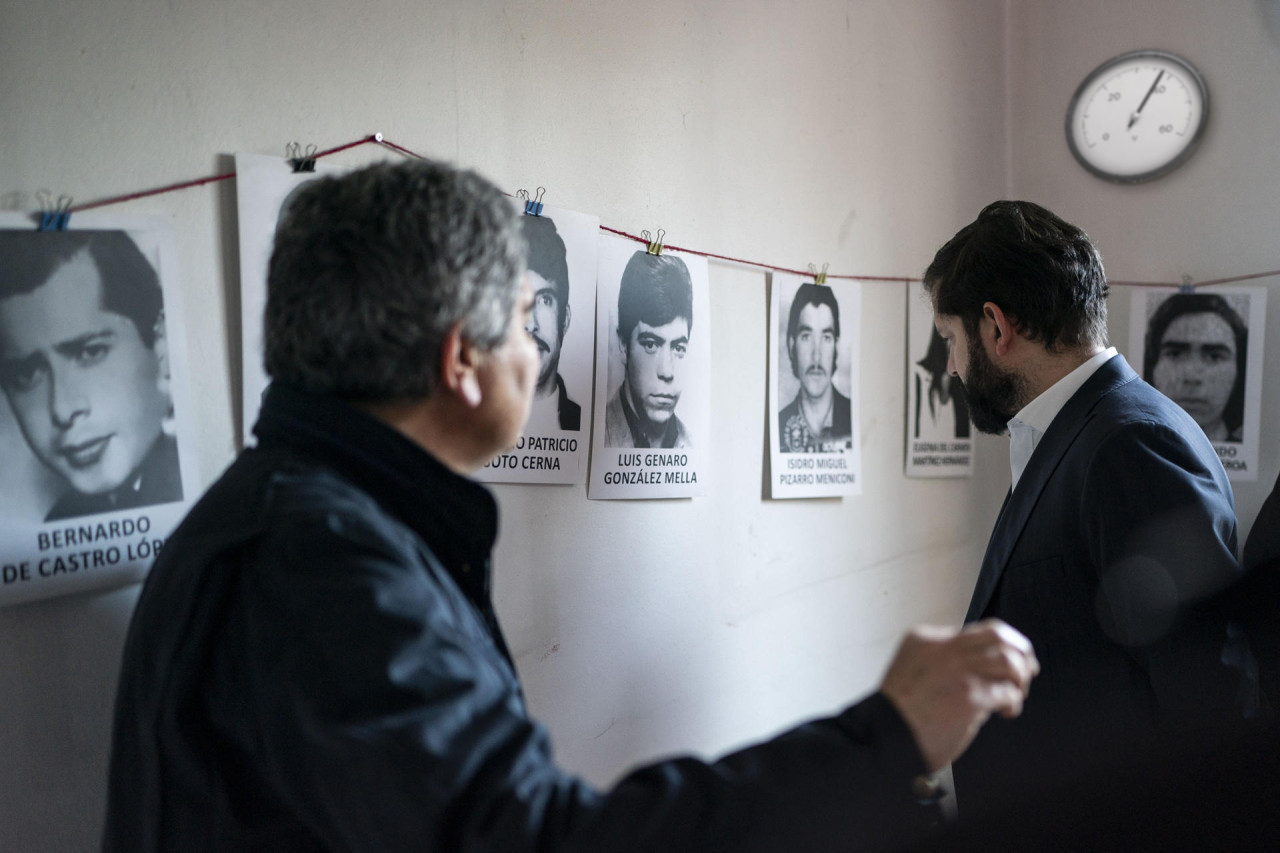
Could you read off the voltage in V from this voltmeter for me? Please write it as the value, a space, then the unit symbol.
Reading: 37.5 V
